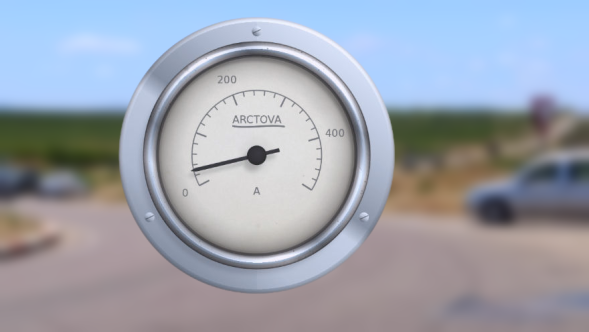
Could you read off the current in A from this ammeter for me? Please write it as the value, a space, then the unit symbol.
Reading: 30 A
